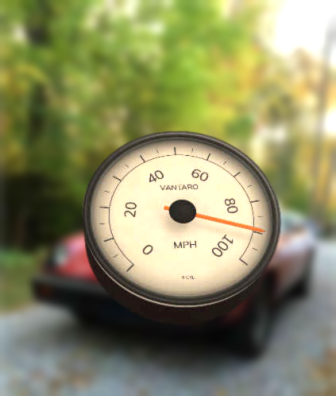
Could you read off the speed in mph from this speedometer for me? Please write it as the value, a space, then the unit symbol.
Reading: 90 mph
